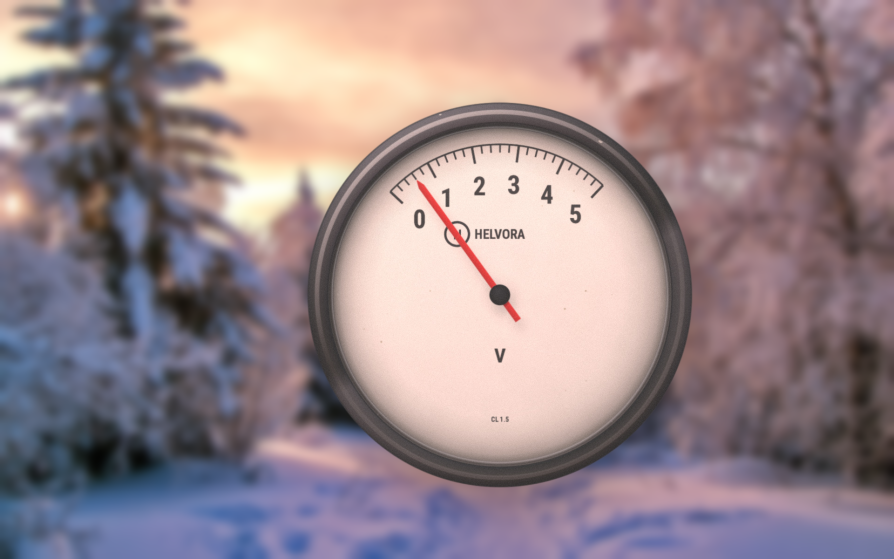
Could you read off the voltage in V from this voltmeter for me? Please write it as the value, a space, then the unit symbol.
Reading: 0.6 V
